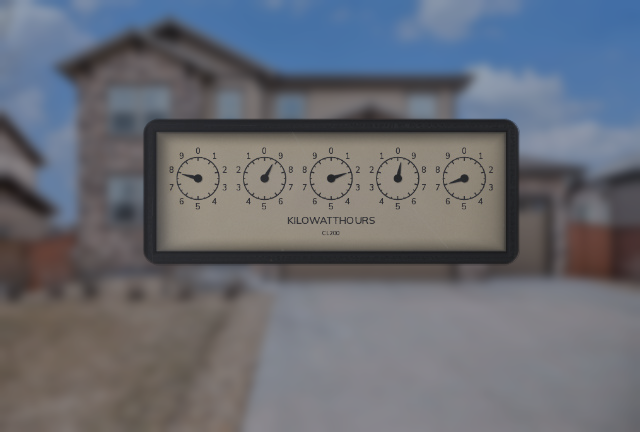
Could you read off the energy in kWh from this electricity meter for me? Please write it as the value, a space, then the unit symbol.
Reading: 79197 kWh
